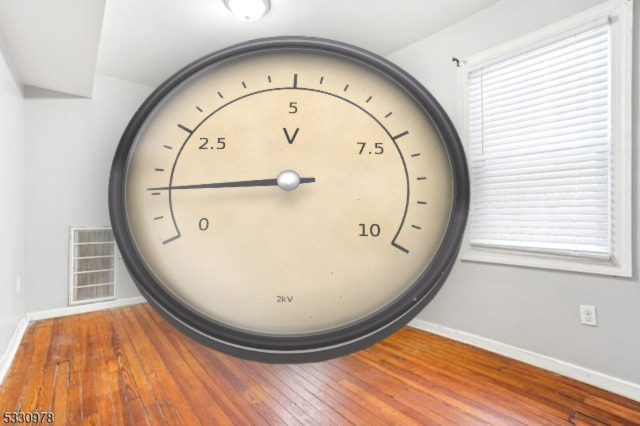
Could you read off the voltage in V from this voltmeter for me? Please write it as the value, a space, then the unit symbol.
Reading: 1 V
